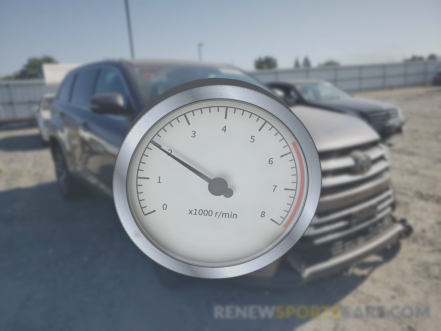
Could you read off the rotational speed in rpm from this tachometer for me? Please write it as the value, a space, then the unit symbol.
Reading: 2000 rpm
